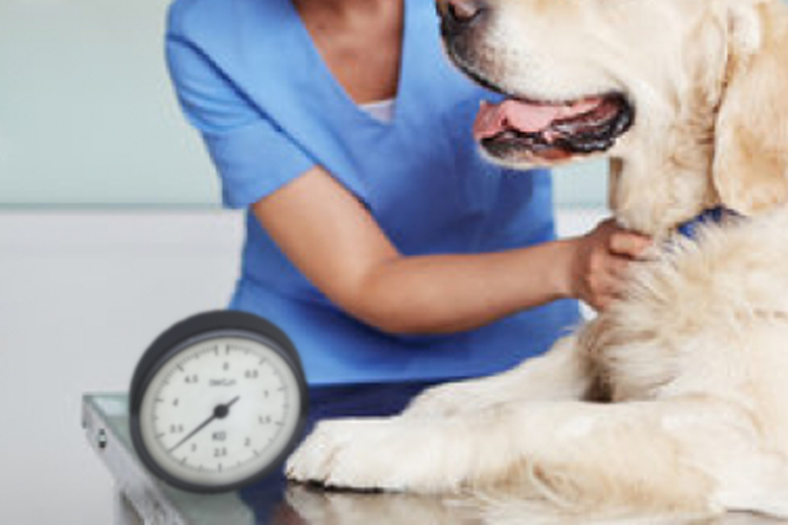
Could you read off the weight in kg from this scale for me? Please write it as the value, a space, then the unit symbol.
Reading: 3.25 kg
